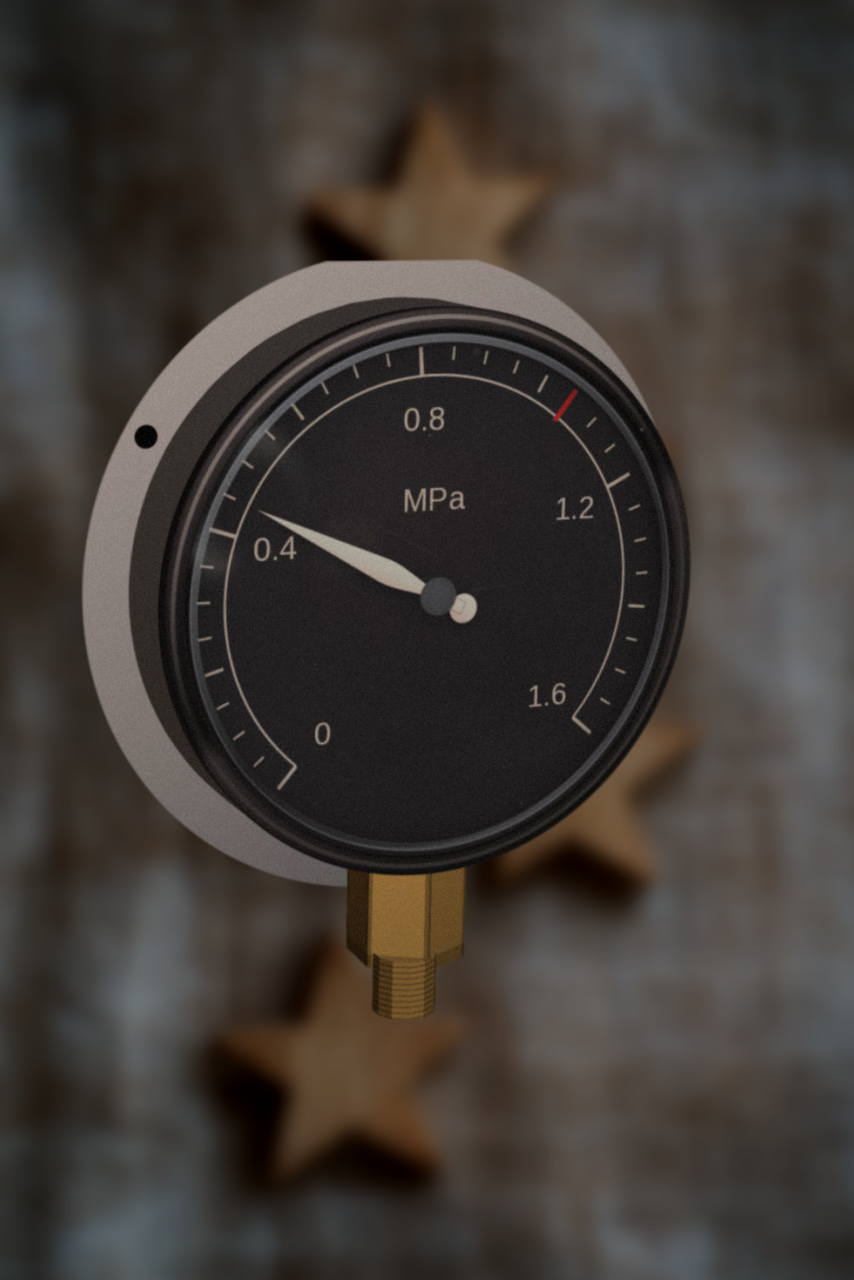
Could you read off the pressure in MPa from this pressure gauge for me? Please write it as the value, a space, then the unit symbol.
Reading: 0.45 MPa
